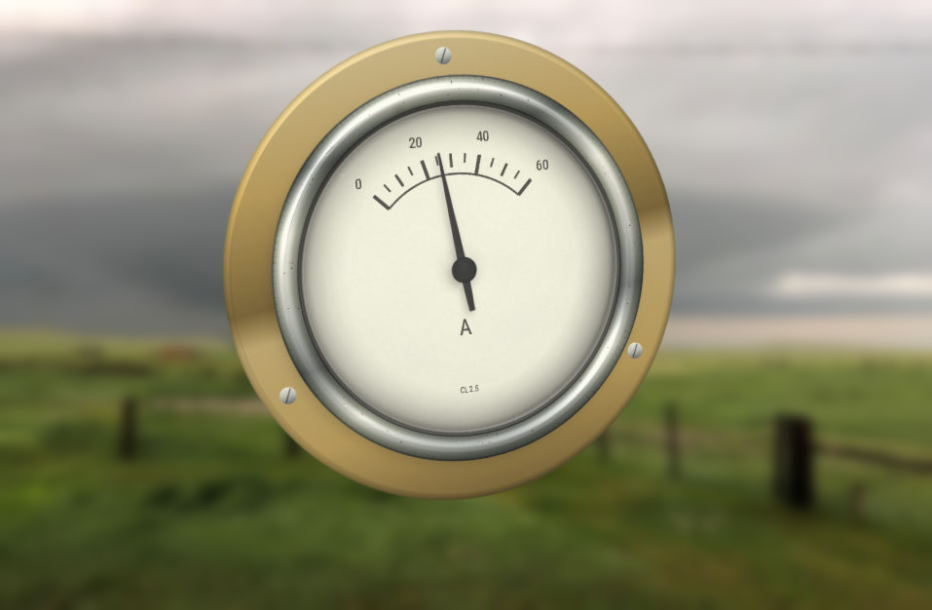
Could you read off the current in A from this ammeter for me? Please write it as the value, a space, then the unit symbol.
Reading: 25 A
